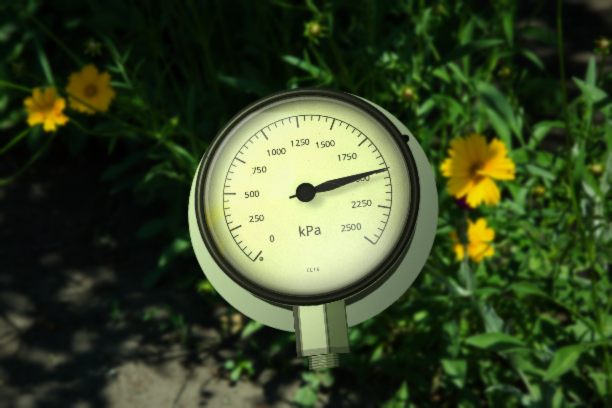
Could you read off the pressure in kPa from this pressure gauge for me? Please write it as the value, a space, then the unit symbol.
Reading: 2000 kPa
